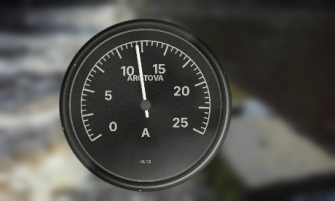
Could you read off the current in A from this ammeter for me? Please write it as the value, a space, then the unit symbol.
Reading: 12 A
